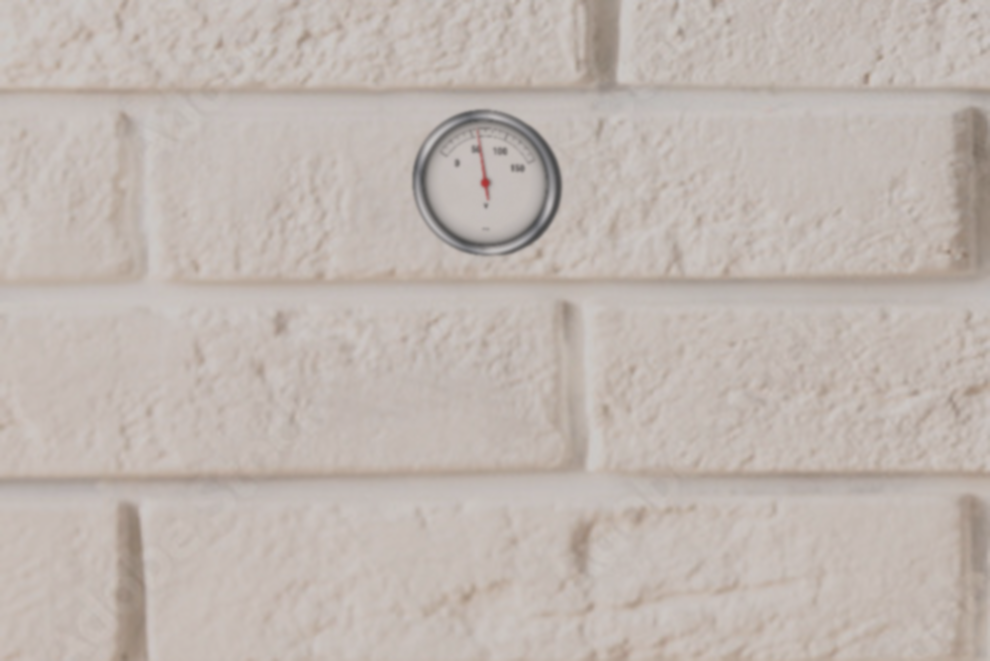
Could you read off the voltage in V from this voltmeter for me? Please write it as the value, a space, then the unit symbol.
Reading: 60 V
